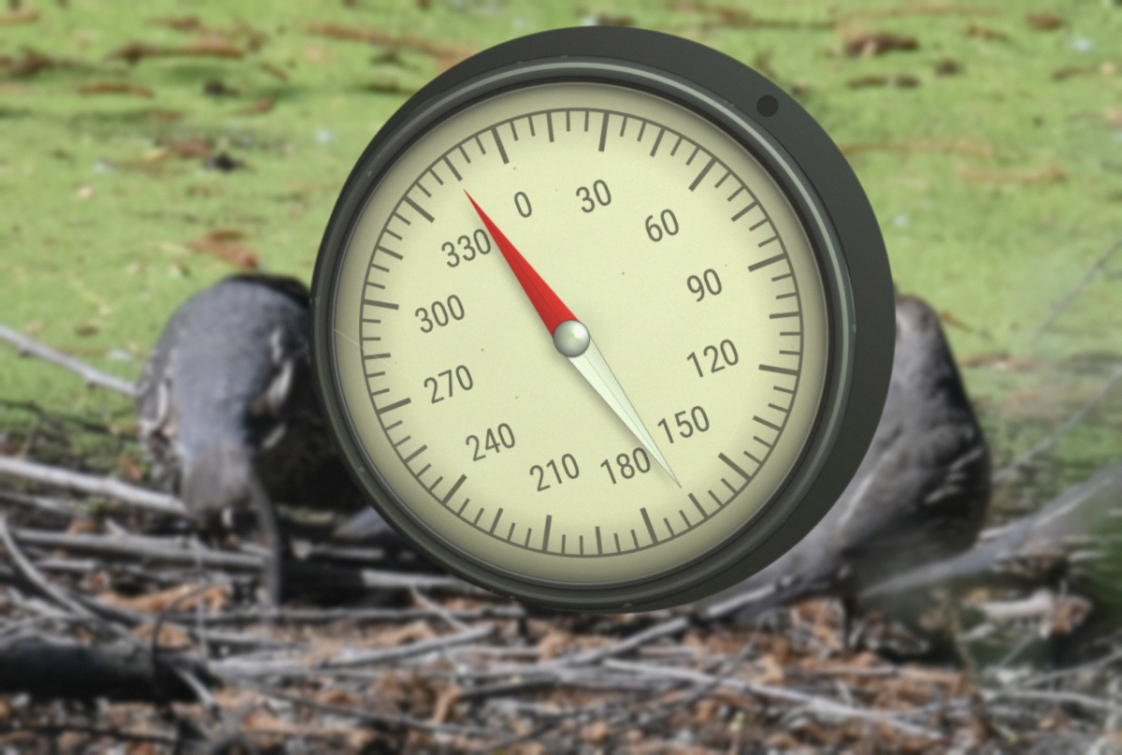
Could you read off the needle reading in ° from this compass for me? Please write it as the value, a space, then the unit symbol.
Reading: 345 °
